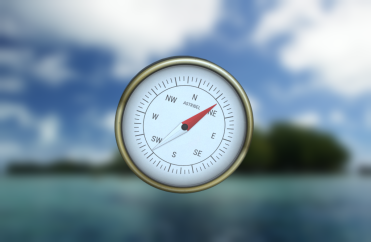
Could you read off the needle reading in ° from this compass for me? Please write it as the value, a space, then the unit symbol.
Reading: 35 °
